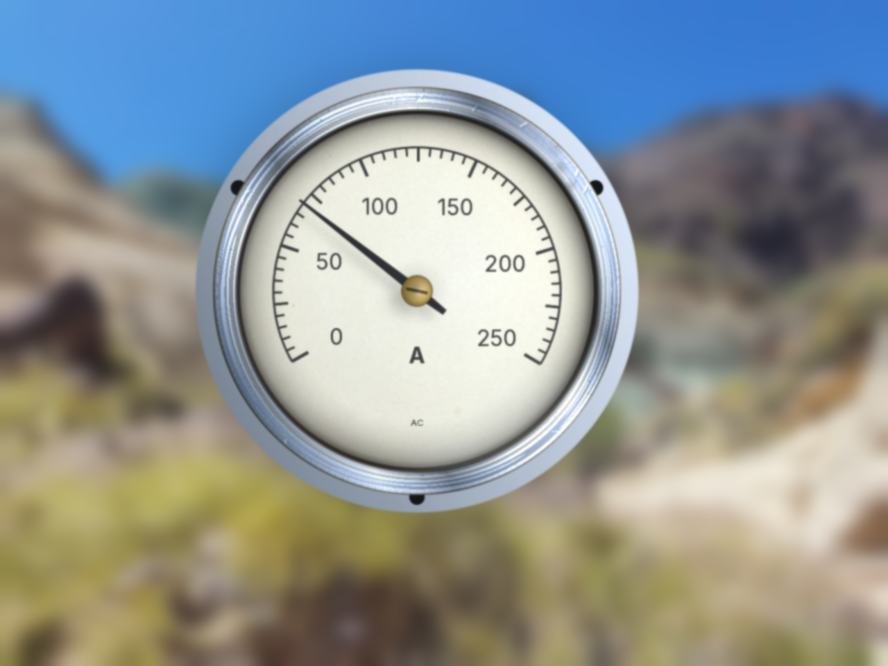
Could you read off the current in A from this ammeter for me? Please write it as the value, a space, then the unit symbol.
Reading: 70 A
